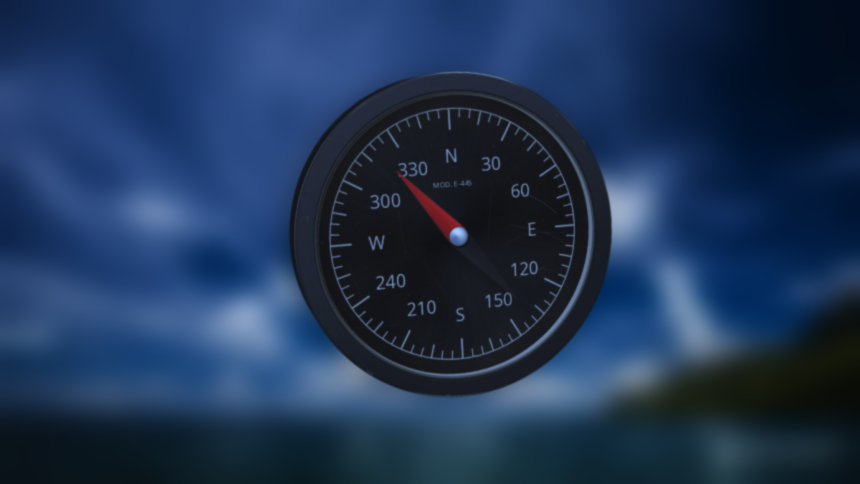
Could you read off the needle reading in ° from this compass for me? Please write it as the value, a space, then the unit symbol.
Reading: 320 °
